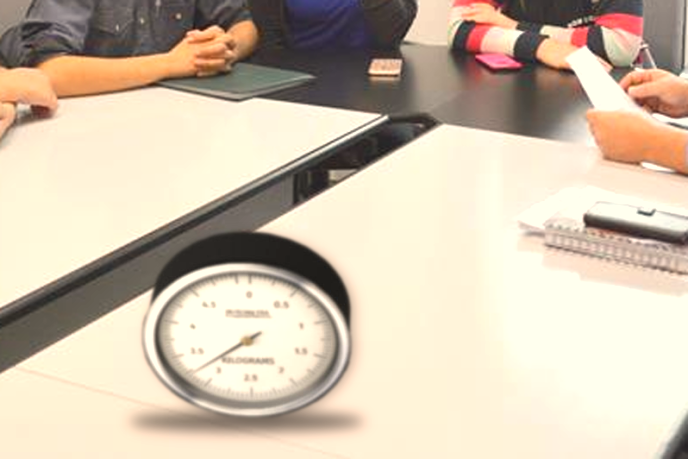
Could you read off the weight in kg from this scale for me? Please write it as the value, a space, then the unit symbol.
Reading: 3.25 kg
